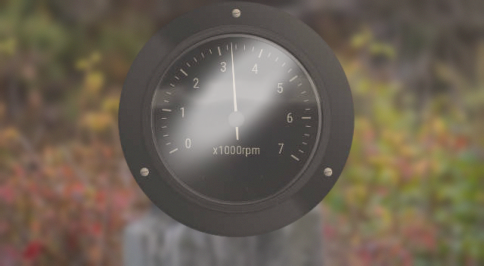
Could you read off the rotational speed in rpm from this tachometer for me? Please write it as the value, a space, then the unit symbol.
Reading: 3300 rpm
